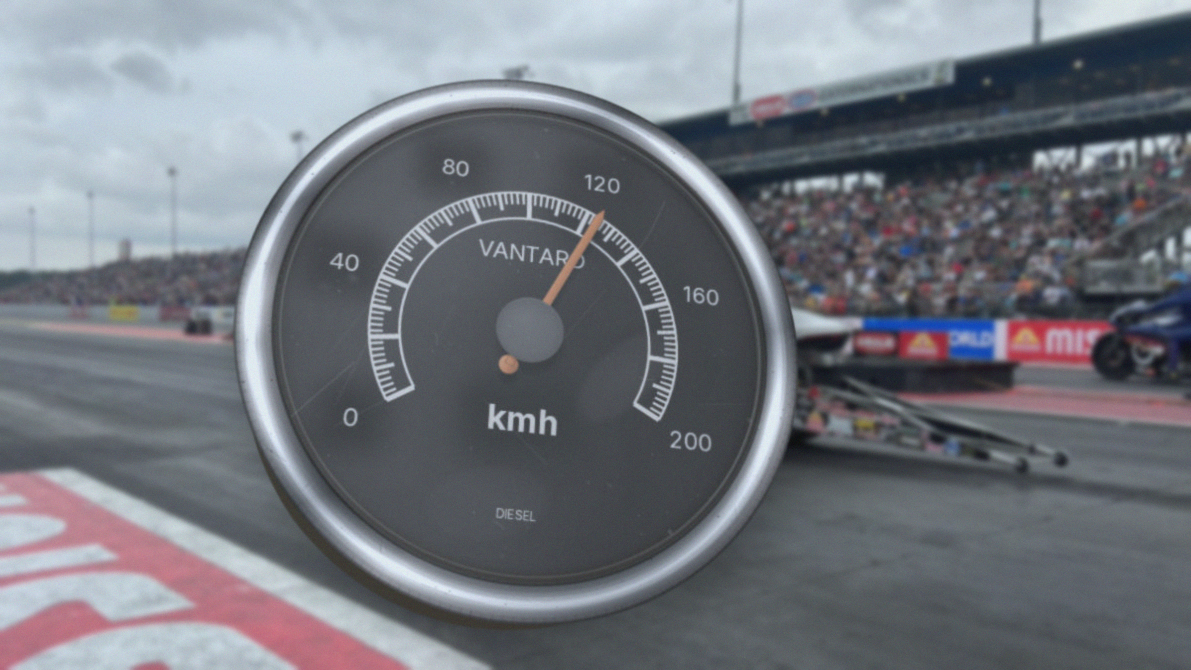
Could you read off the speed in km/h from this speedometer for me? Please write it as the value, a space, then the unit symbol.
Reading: 124 km/h
